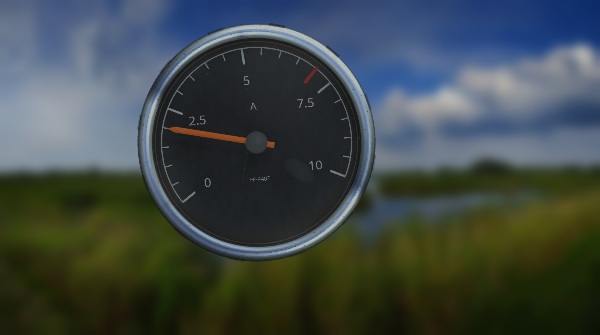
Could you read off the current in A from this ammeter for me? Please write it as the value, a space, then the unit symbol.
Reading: 2 A
